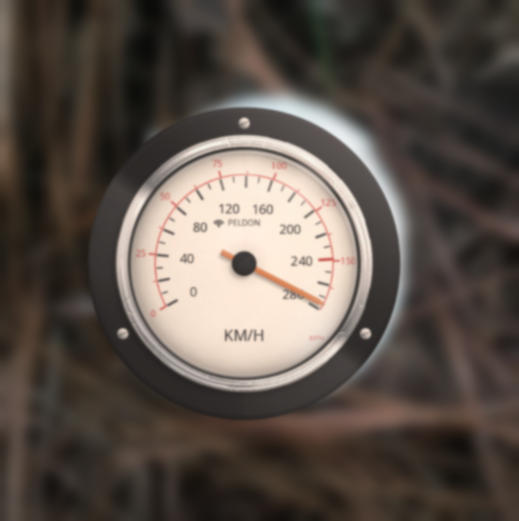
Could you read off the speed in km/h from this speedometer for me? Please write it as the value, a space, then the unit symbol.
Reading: 275 km/h
